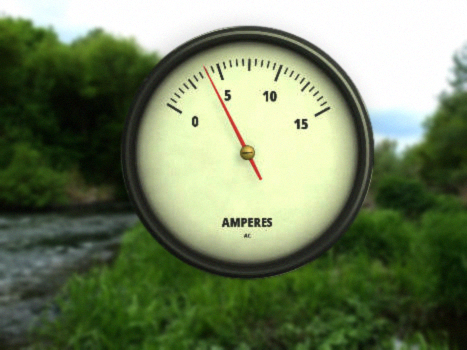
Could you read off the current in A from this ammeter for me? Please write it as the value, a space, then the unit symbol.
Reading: 4 A
